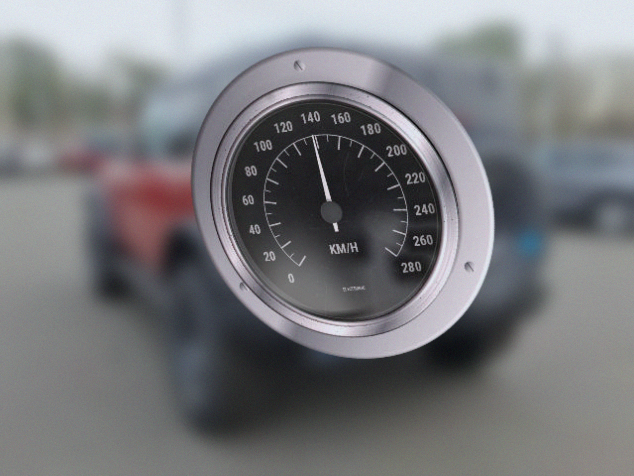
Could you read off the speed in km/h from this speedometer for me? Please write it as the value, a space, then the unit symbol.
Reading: 140 km/h
